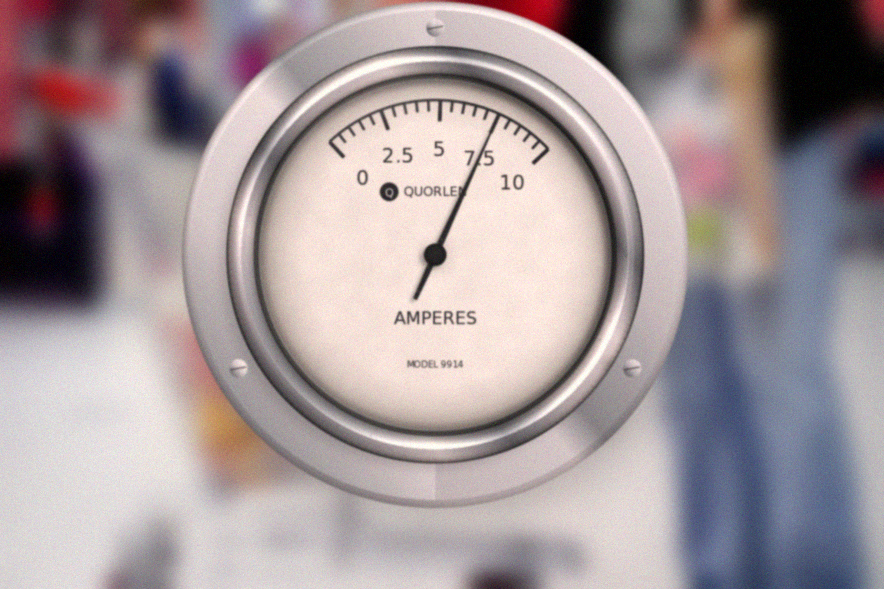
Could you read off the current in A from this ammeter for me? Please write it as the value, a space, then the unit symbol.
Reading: 7.5 A
